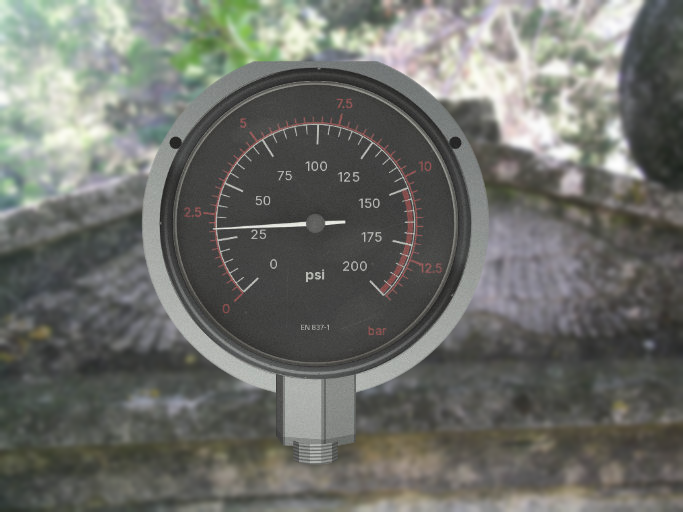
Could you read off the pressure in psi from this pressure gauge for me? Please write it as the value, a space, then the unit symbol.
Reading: 30 psi
